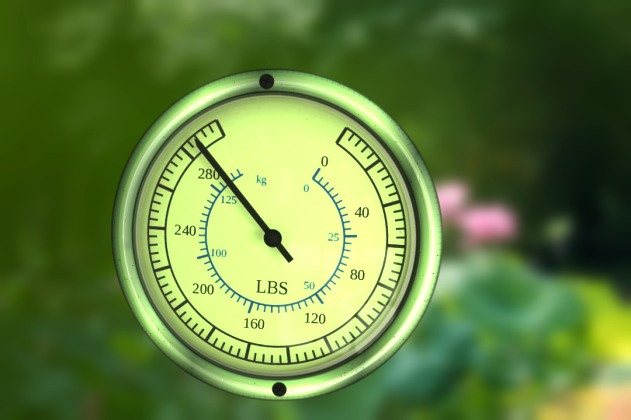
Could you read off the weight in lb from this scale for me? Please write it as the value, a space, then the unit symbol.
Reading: 288 lb
